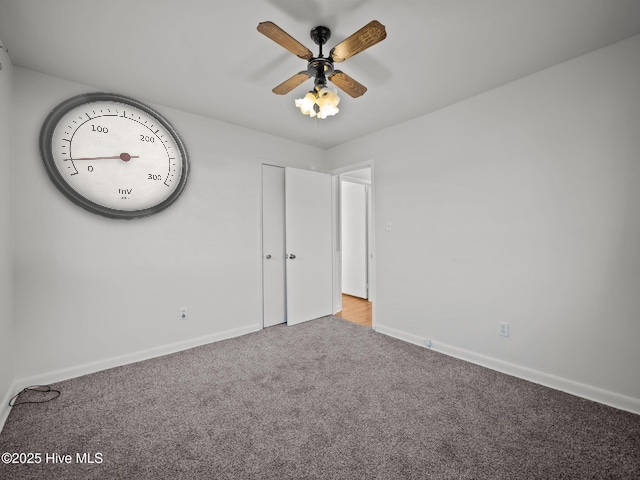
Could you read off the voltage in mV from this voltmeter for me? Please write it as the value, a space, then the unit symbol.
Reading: 20 mV
